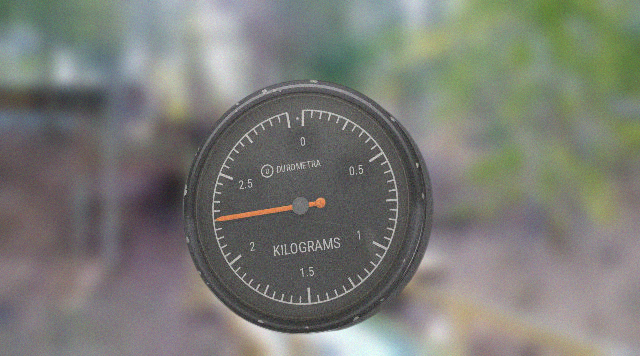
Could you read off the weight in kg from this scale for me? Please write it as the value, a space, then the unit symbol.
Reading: 2.25 kg
